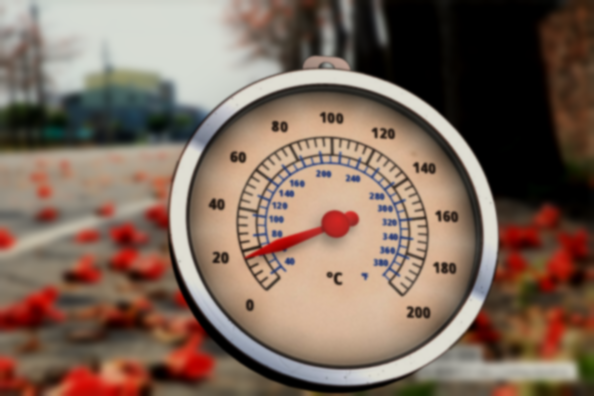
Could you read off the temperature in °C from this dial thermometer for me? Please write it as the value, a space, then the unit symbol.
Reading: 16 °C
